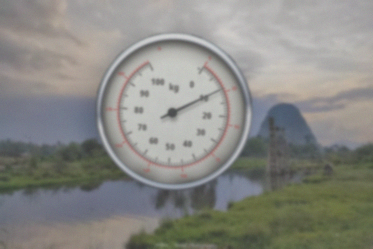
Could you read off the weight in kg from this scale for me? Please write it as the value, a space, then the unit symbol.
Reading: 10 kg
